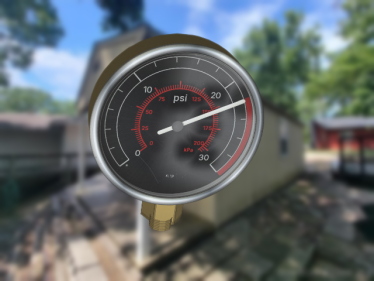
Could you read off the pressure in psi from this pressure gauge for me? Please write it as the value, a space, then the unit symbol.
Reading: 22 psi
